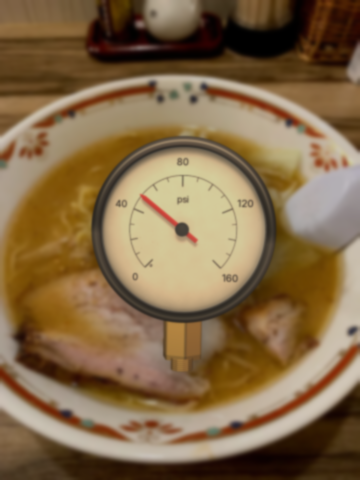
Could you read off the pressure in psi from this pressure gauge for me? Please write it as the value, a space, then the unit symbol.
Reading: 50 psi
